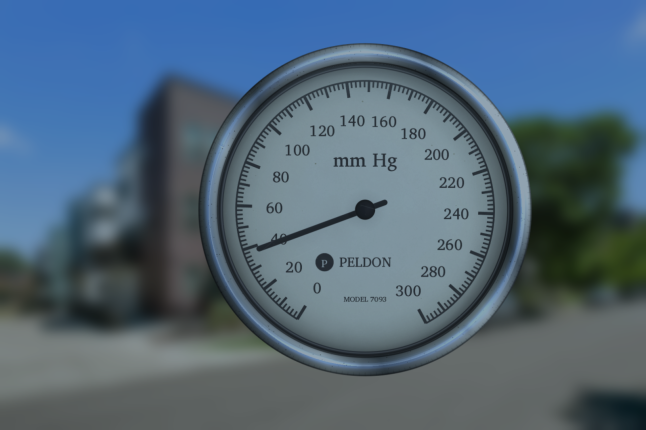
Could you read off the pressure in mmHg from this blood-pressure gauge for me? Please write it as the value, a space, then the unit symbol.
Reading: 38 mmHg
